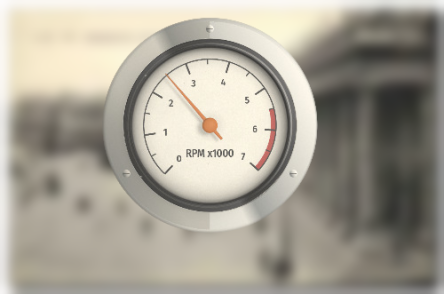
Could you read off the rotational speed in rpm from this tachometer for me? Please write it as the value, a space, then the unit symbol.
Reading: 2500 rpm
